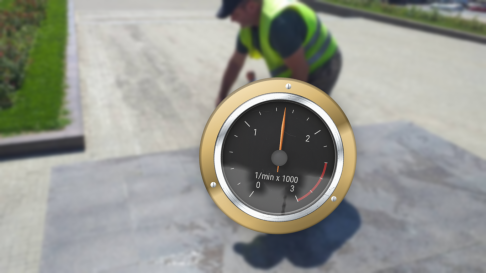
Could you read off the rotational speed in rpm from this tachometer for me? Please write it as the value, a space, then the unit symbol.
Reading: 1500 rpm
